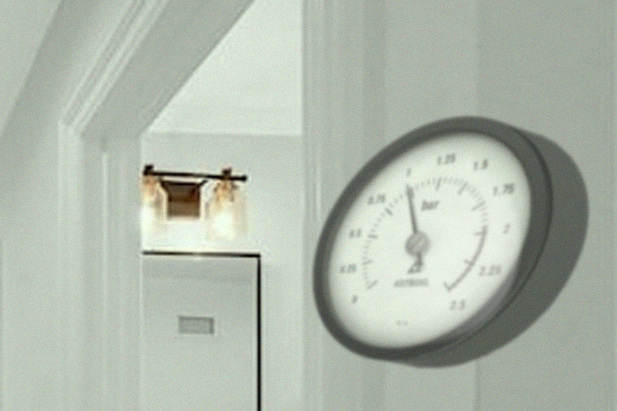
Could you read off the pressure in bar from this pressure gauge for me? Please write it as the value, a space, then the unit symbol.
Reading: 1 bar
